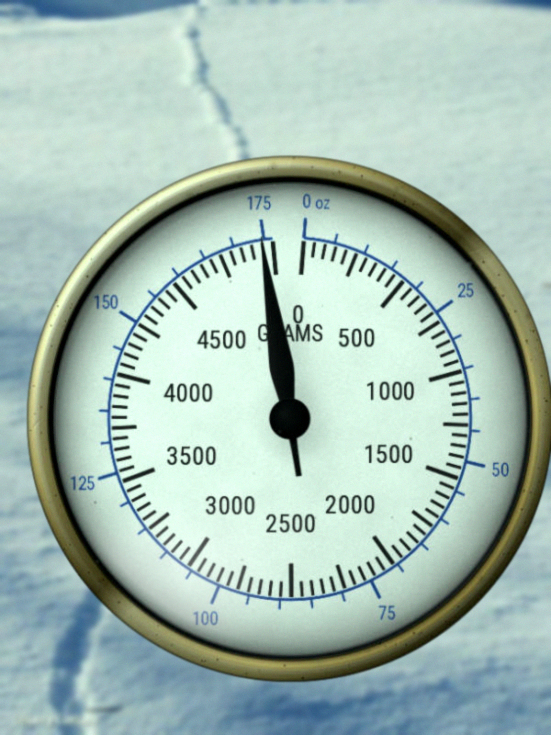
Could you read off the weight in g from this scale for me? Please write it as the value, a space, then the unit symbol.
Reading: 4950 g
